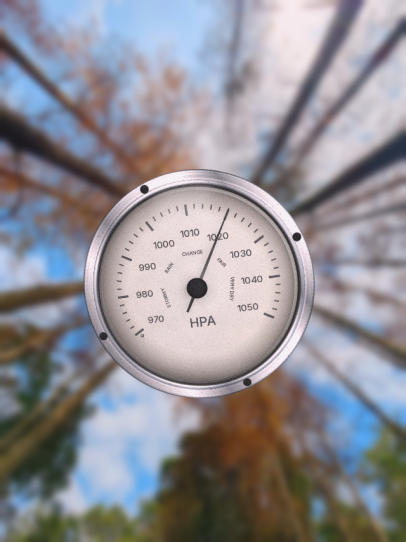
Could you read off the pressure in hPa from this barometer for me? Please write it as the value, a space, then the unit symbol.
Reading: 1020 hPa
